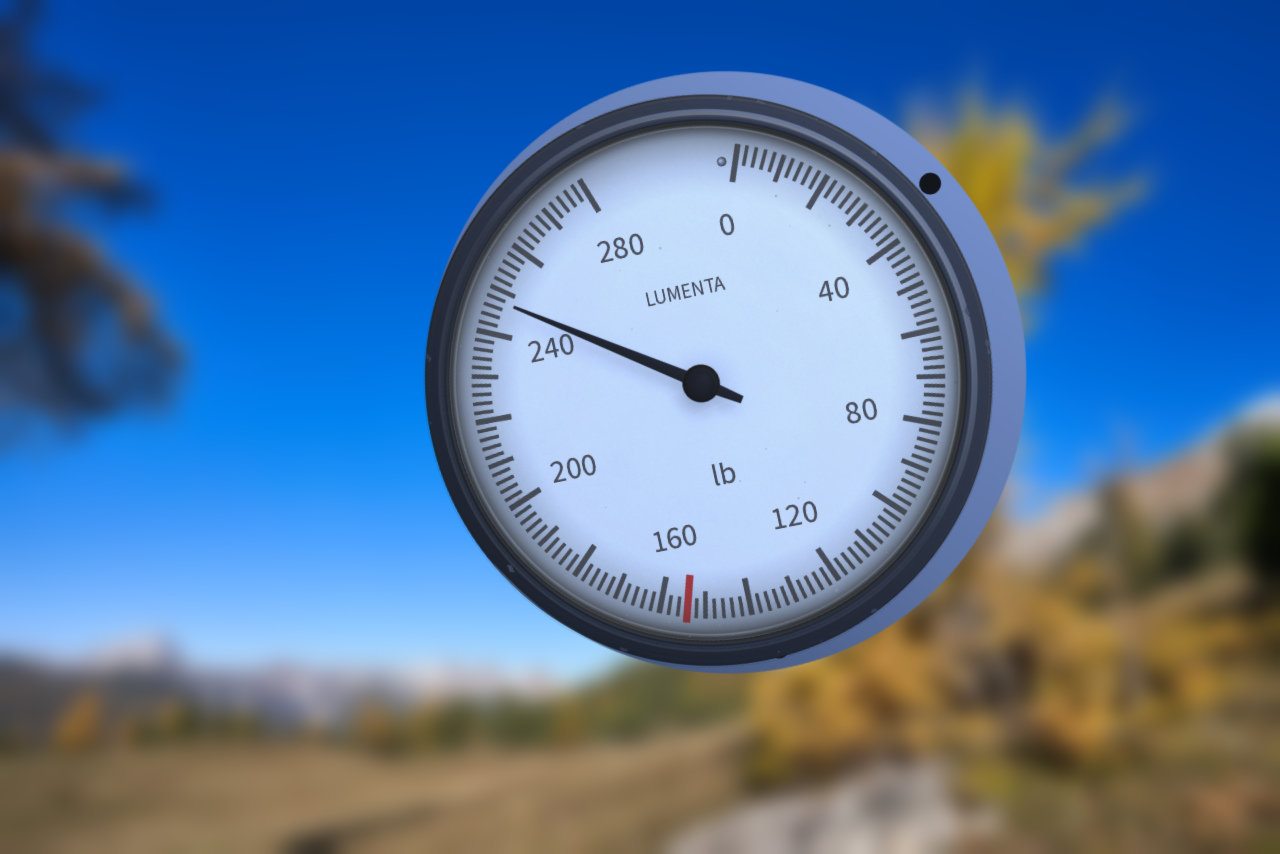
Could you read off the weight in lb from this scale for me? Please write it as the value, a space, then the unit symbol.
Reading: 248 lb
